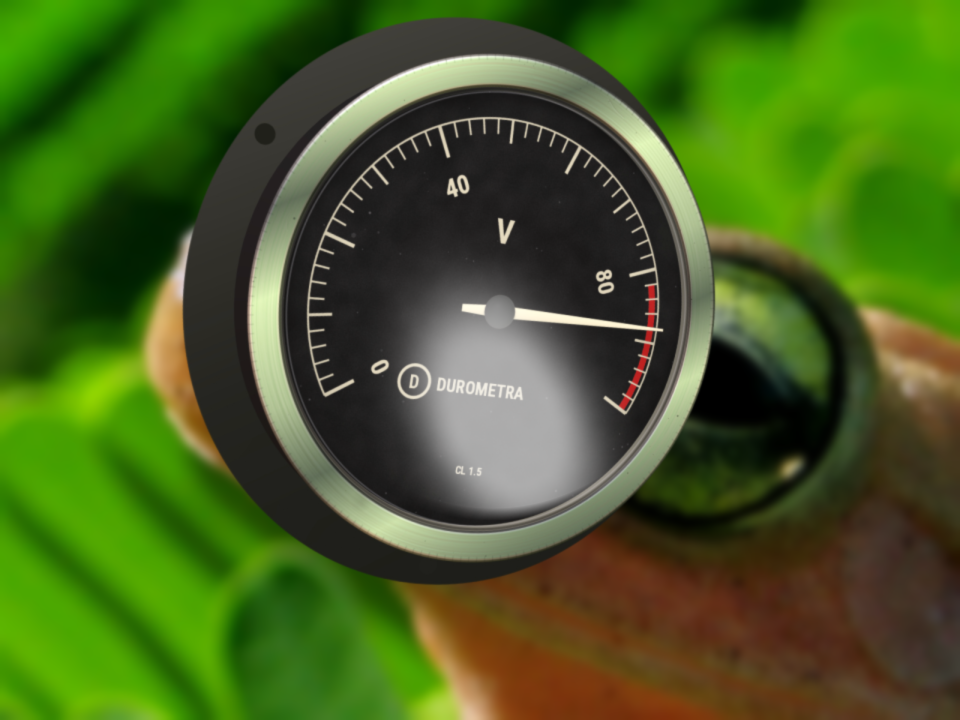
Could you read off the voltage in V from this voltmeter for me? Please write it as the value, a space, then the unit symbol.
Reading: 88 V
